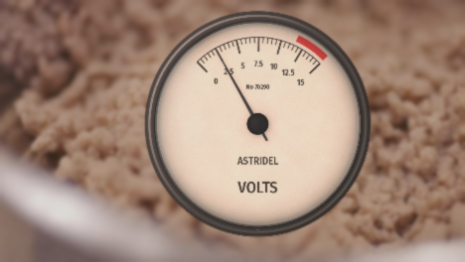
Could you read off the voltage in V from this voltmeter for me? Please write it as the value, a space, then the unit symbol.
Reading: 2.5 V
